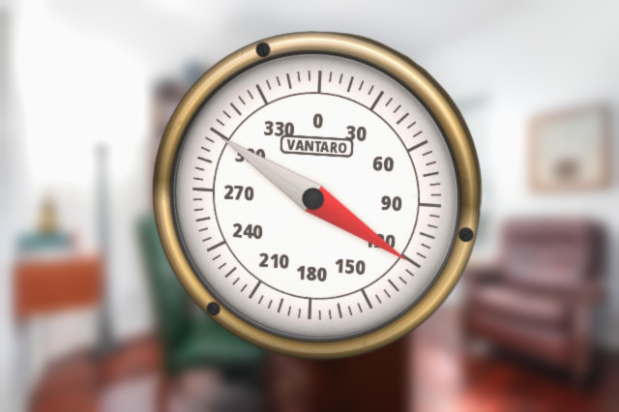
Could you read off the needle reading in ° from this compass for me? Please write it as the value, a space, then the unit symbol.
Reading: 120 °
